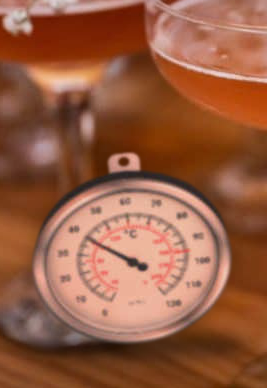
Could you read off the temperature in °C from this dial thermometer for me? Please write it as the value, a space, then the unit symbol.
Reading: 40 °C
